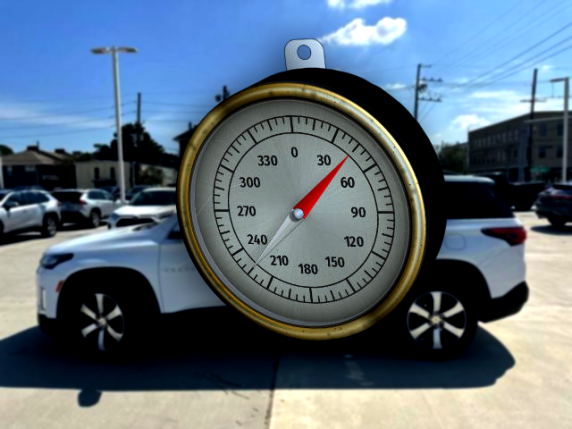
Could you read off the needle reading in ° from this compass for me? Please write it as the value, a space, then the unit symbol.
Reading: 45 °
